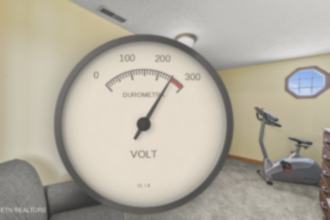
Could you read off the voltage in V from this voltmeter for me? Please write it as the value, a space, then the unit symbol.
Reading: 250 V
